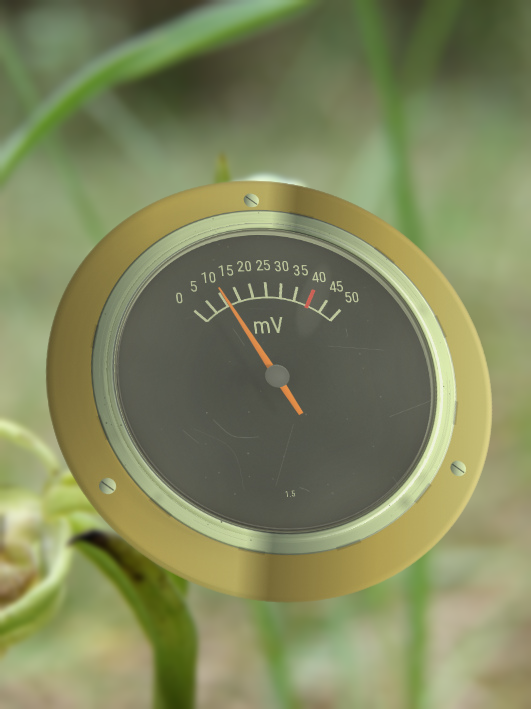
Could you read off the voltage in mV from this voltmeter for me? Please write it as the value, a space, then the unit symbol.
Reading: 10 mV
